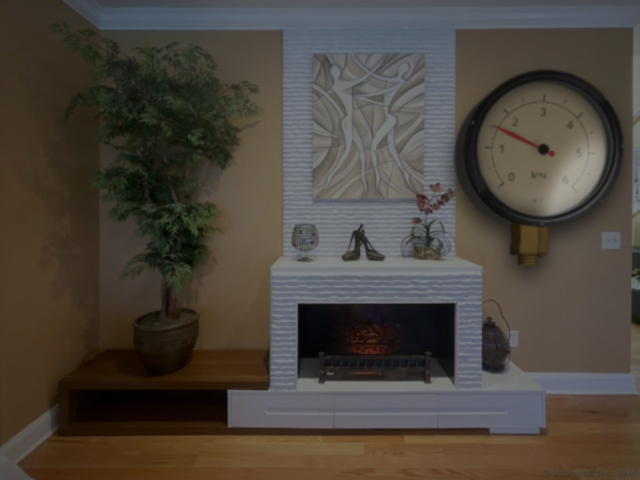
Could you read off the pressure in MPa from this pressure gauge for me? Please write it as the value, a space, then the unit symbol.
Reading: 1.5 MPa
